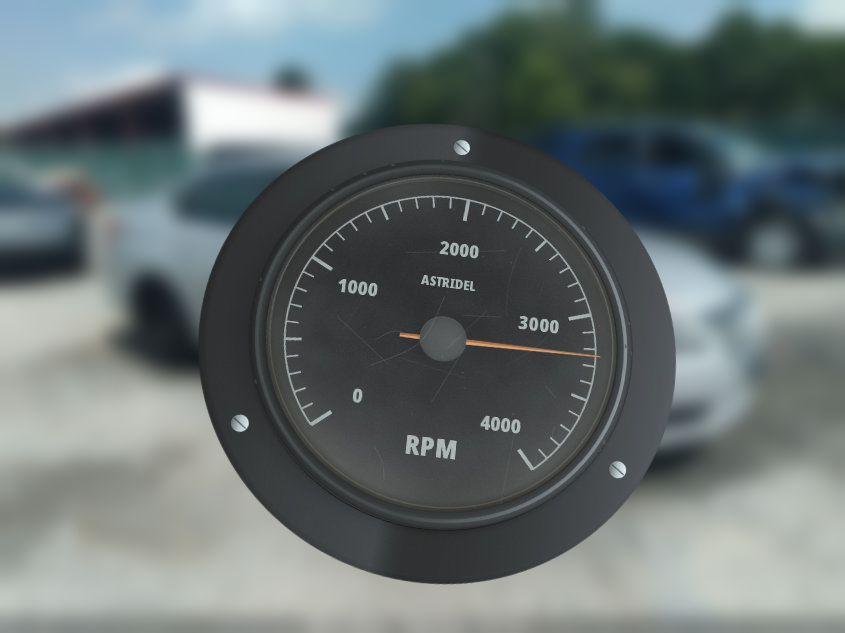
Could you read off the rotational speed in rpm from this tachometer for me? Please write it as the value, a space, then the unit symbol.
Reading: 3250 rpm
